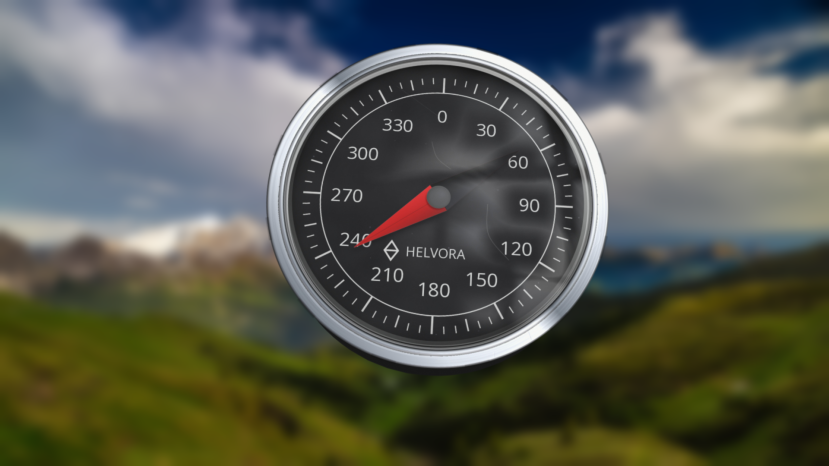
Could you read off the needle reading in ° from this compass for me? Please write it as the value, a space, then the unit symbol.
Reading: 235 °
